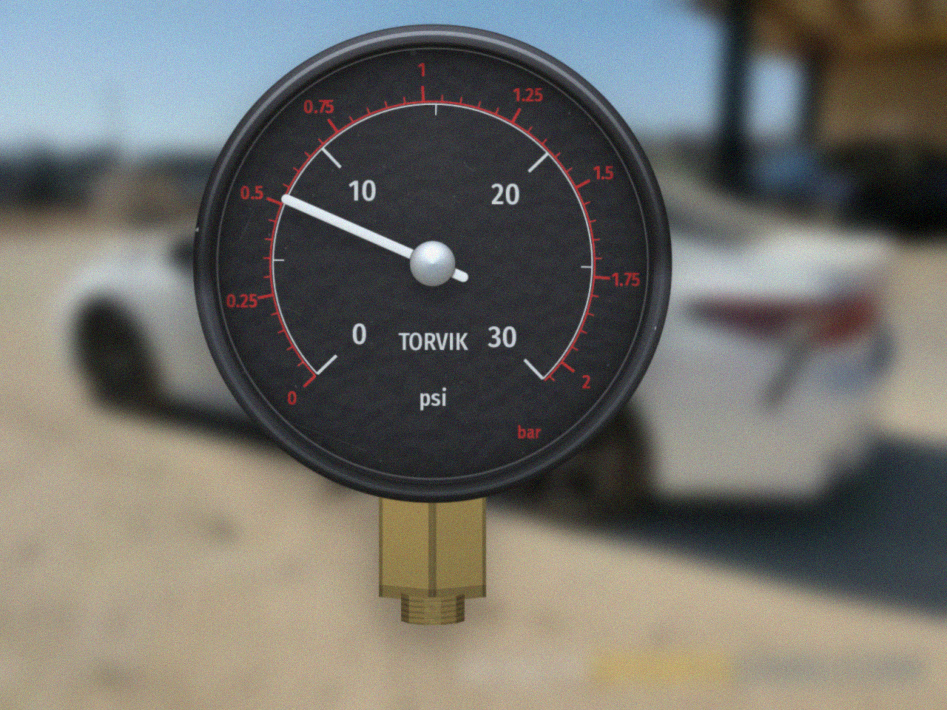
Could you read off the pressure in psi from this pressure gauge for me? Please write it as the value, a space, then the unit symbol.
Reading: 7.5 psi
